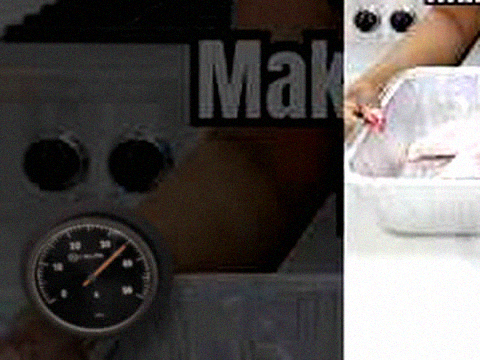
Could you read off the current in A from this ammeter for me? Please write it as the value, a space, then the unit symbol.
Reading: 35 A
